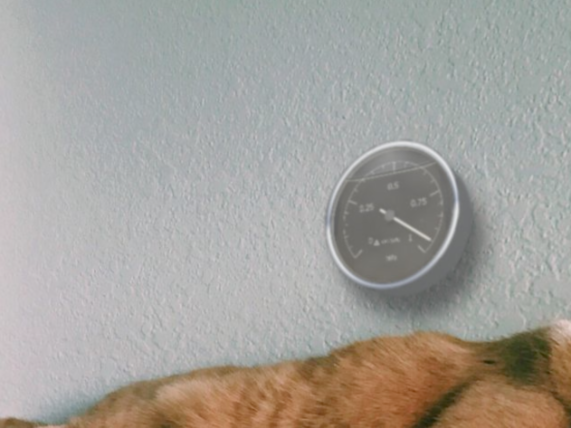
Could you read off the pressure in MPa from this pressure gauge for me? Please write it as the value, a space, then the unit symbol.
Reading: 0.95 MPa
